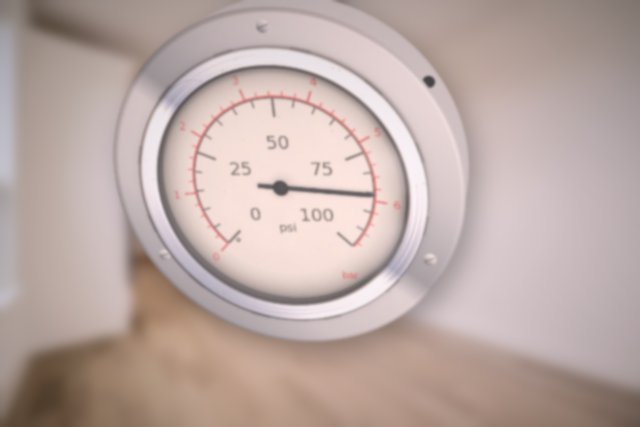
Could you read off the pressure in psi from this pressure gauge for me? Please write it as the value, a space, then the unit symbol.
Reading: 85 psi
